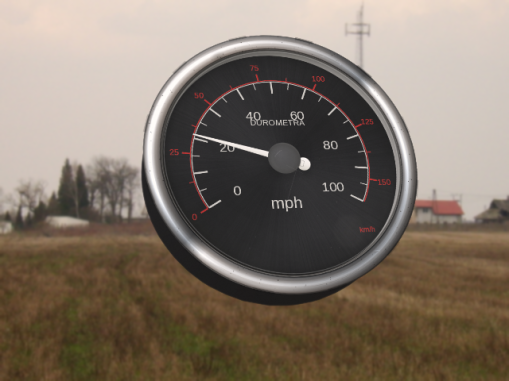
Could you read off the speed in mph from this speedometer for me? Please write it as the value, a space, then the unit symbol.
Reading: 20 mph
